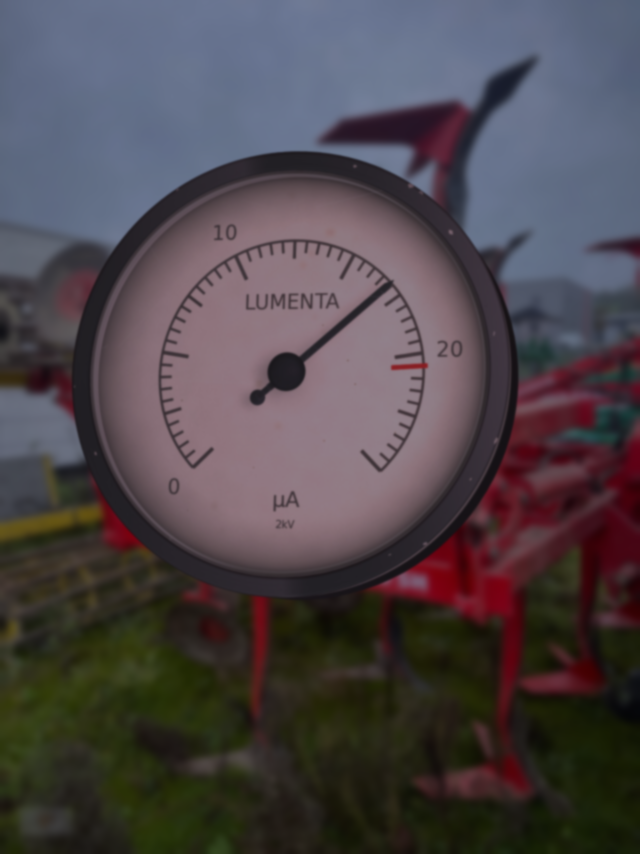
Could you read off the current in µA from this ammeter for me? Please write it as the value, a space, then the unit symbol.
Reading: 17 µA
